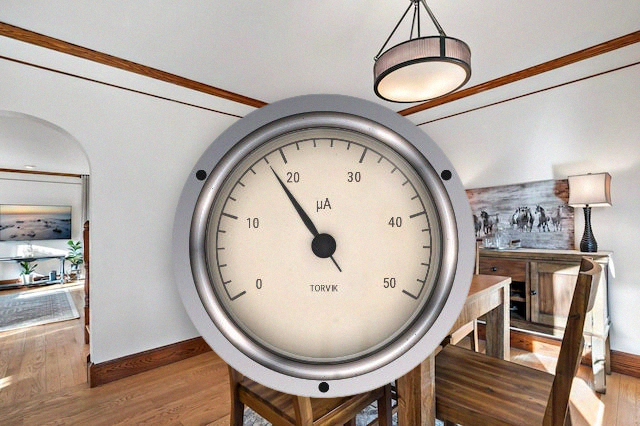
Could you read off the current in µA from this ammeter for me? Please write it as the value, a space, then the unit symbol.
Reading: 18 µA
